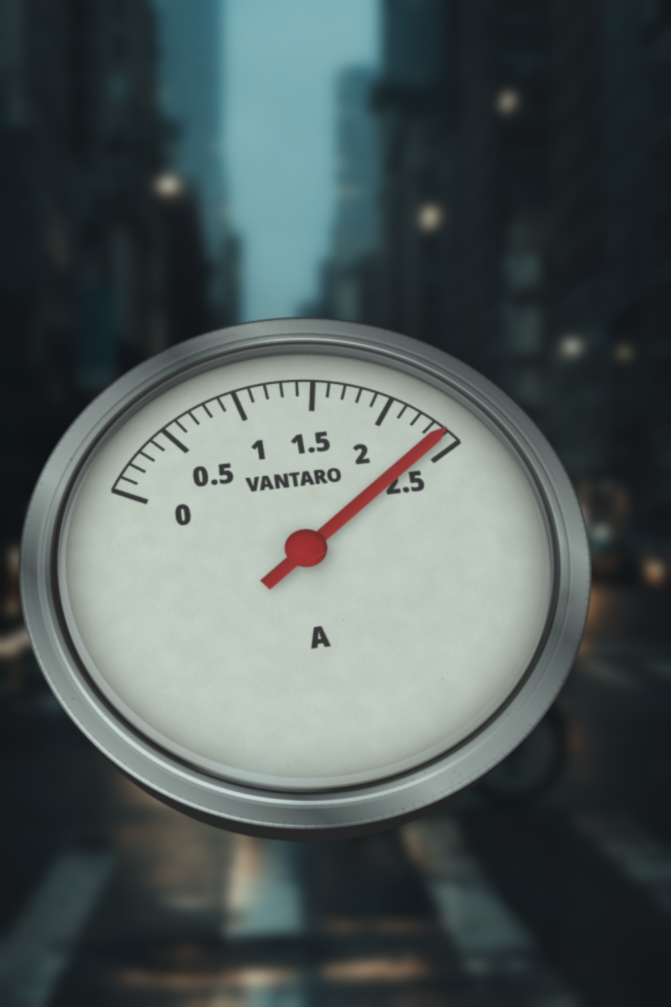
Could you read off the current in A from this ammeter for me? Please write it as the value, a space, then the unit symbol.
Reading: 2.4 A
